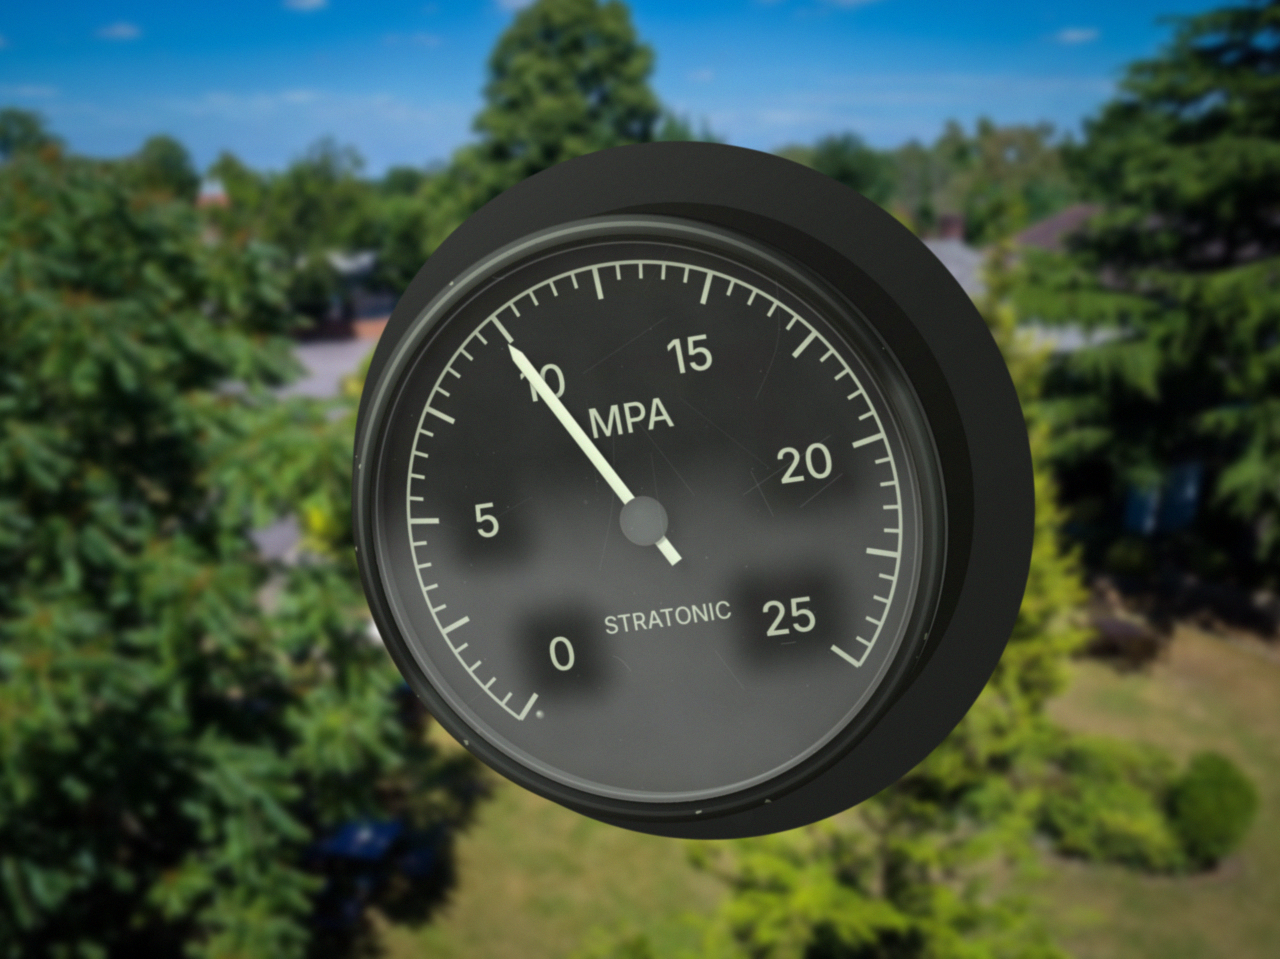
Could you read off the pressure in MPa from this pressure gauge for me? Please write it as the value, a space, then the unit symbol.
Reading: 10 MPa
